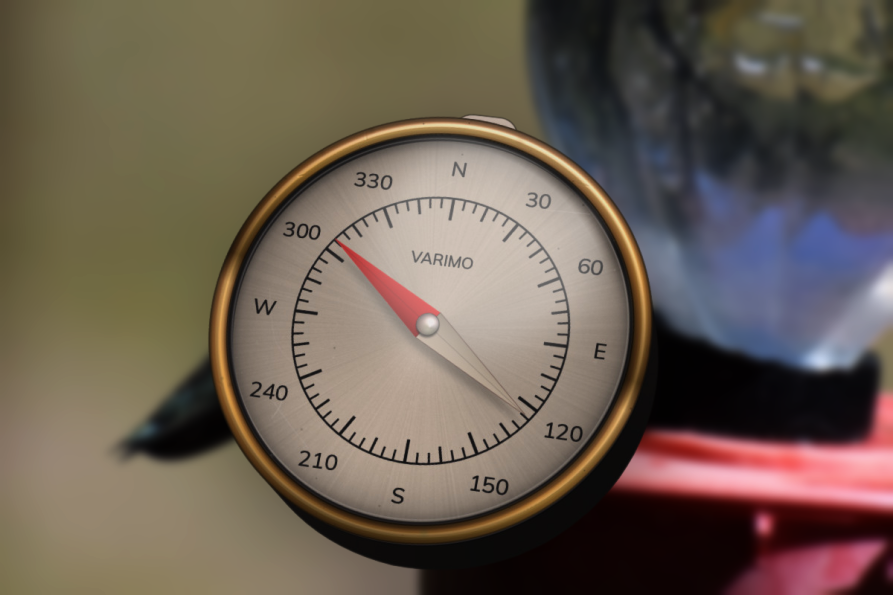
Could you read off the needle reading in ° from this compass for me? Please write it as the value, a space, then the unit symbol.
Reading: 305 °
